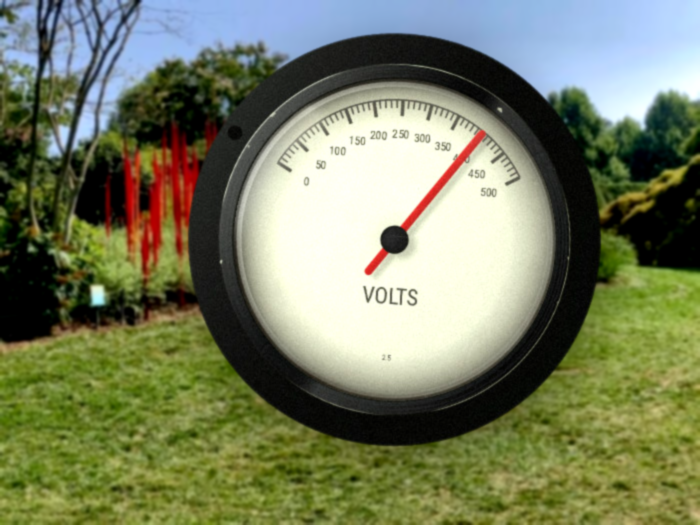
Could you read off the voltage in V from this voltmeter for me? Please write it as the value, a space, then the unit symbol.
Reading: 400 V
